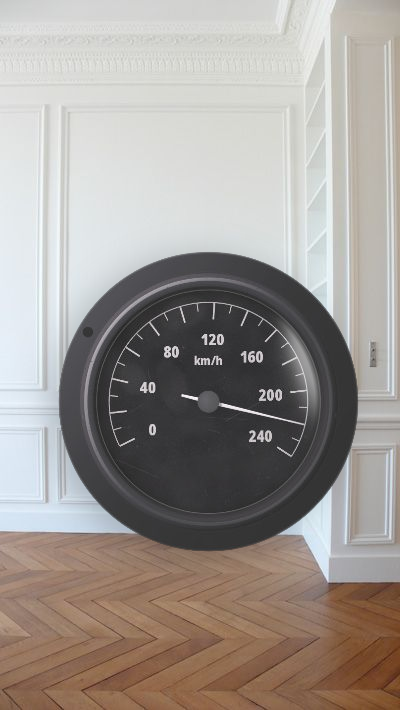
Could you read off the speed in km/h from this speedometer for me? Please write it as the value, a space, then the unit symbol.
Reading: 220 km/h
